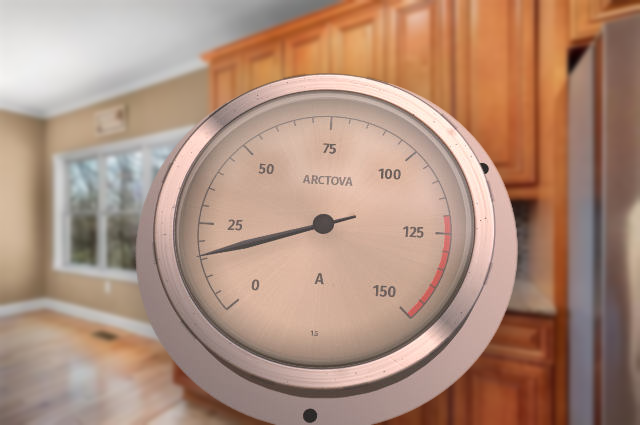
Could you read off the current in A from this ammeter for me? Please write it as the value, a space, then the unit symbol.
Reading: 15 A
